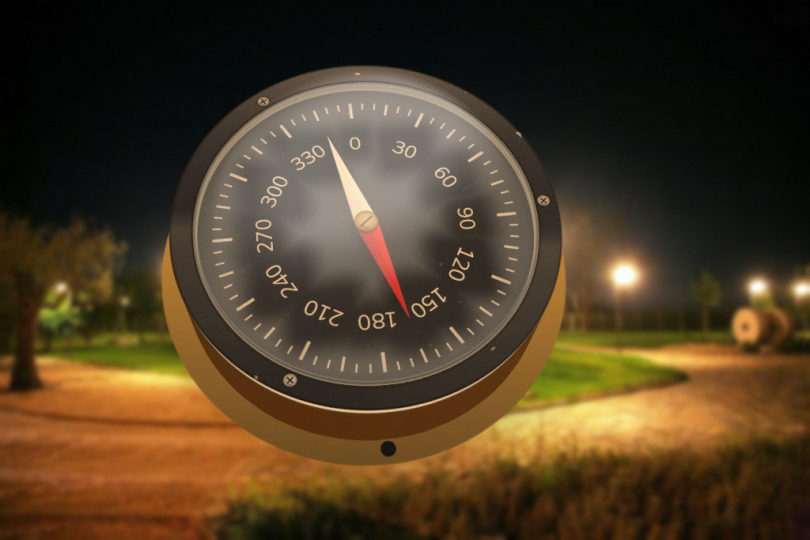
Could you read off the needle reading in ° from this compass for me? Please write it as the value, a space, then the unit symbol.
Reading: 165 °
